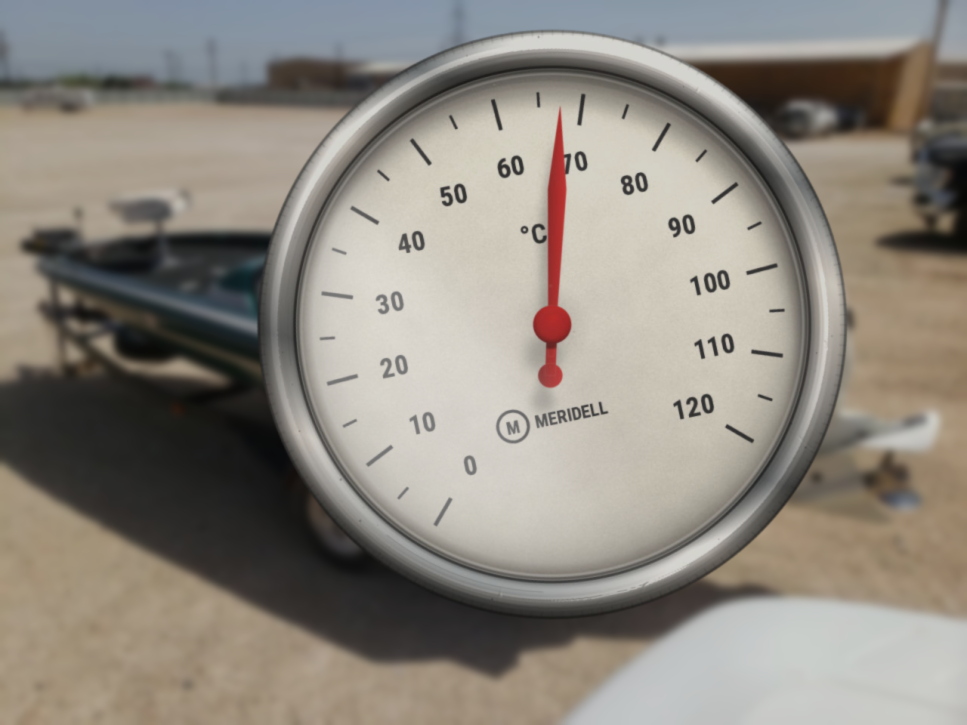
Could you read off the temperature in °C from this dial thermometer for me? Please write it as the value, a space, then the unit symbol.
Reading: 67.5 °C
